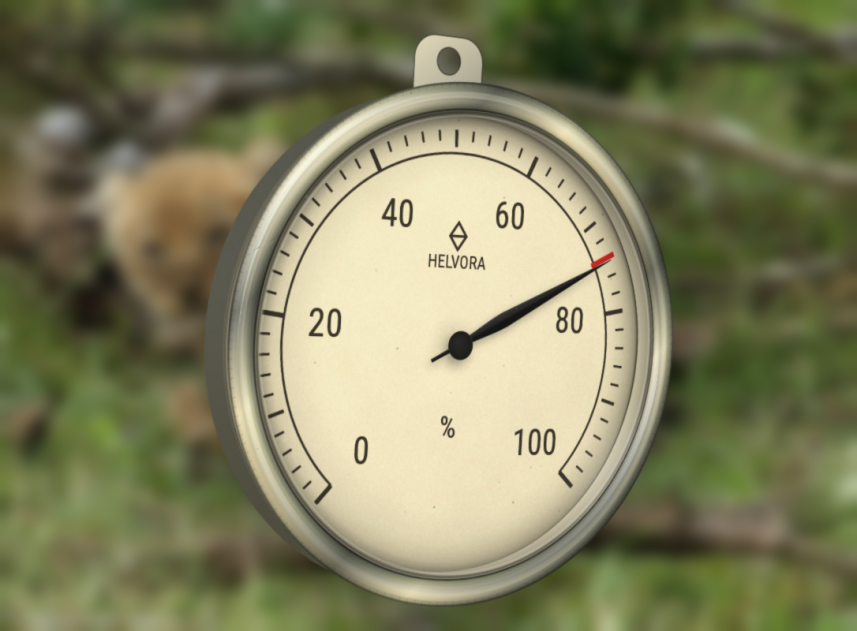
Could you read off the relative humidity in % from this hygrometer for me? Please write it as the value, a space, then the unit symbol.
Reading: 74 %
